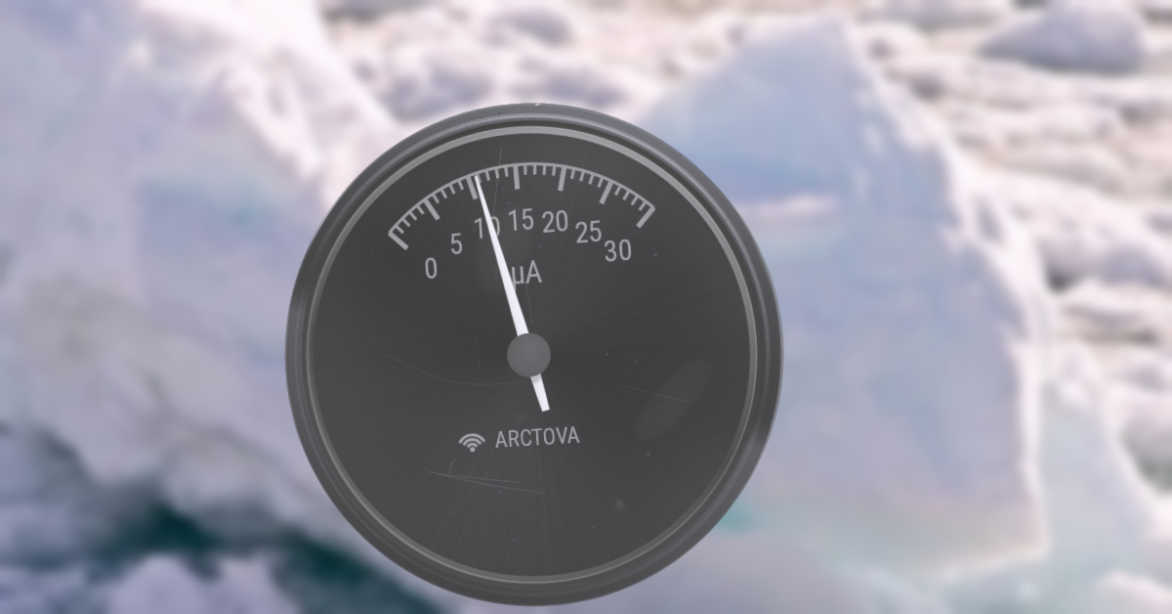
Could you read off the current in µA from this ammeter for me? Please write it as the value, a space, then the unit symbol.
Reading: 11 µA
